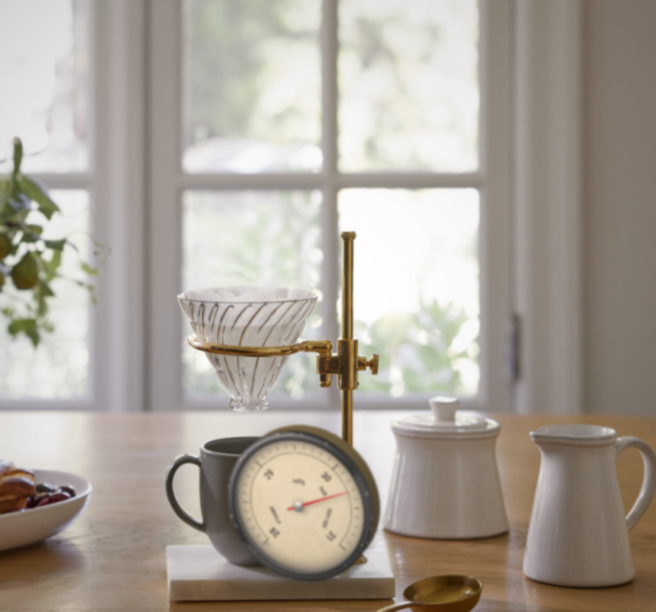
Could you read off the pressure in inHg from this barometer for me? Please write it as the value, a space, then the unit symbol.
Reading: 30.3 inHg
